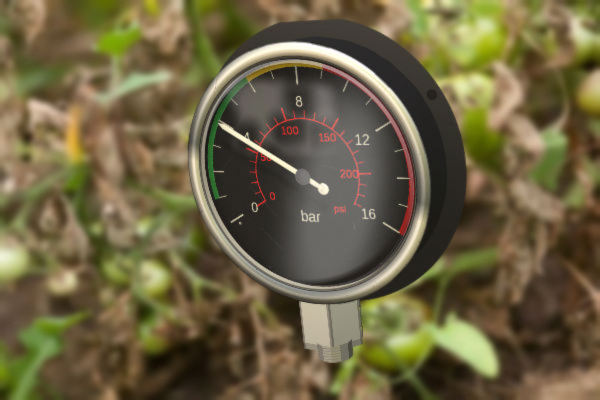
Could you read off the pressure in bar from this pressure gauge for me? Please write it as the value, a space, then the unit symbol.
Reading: 4 bar
